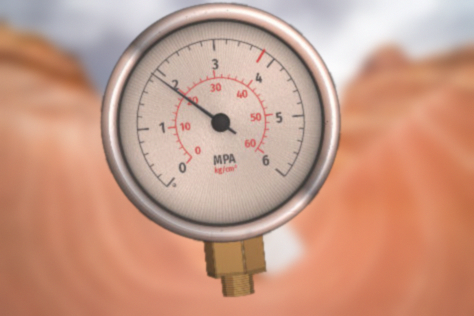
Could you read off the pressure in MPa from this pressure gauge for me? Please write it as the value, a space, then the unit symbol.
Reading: 1.9 MPa
